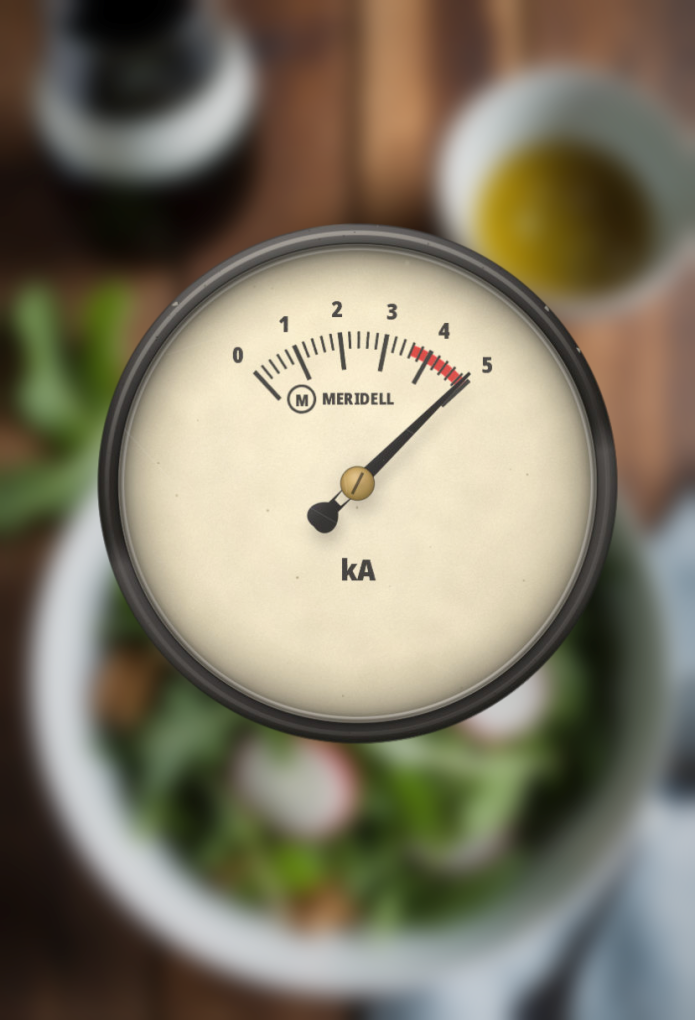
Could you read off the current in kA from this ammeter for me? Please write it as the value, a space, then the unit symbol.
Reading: 4.9 kA
